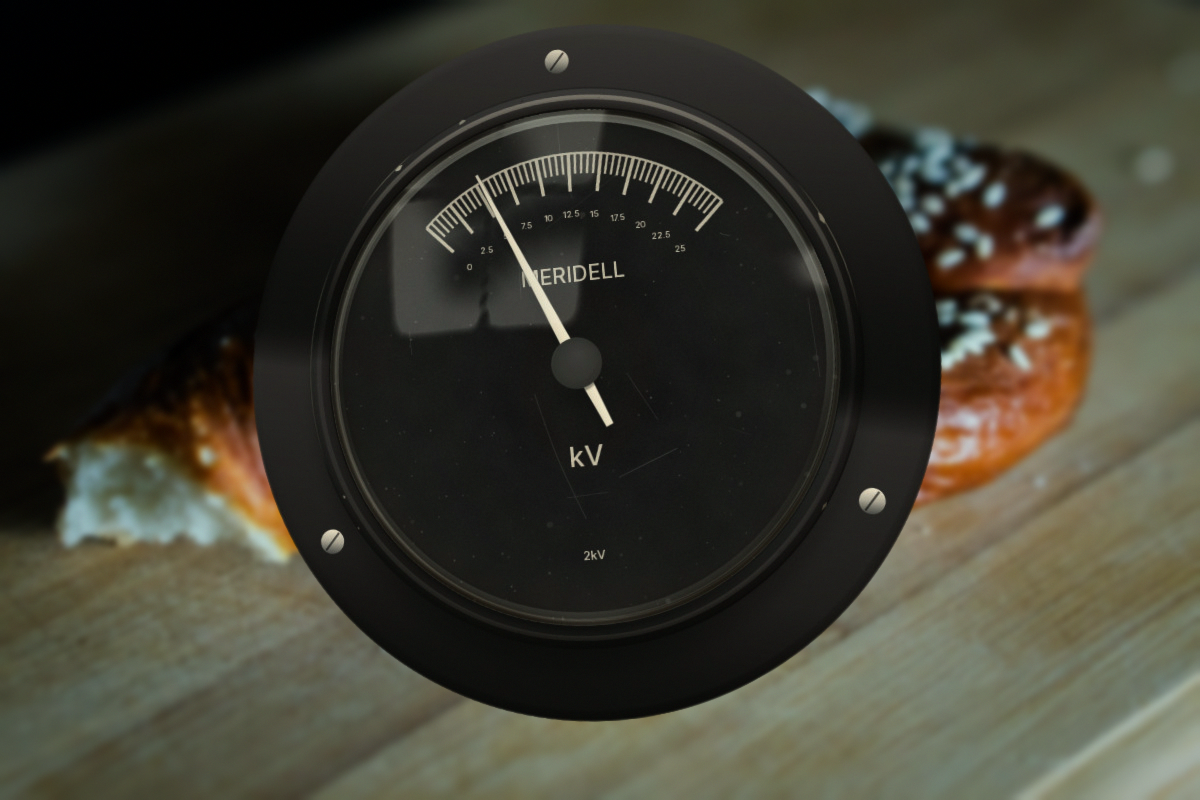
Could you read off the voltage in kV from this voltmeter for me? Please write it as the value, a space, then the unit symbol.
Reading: 5.5 kV
